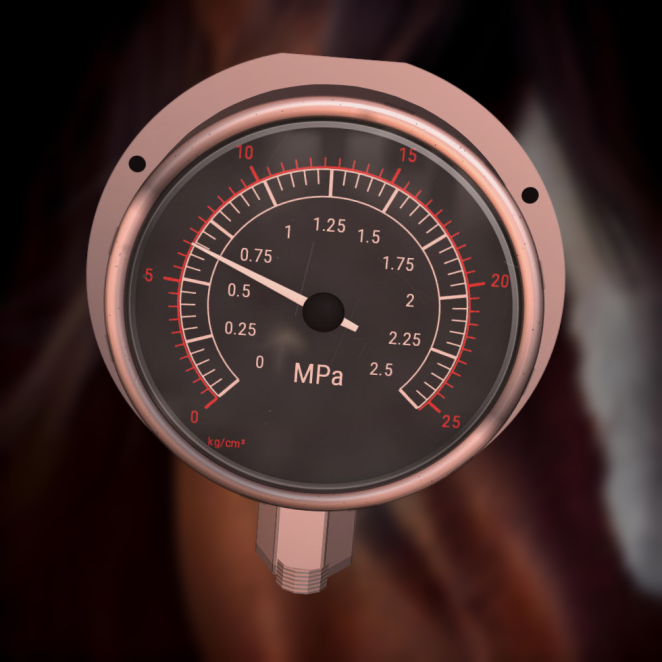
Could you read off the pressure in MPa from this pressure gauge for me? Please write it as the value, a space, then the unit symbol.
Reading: 0.65 MPa
